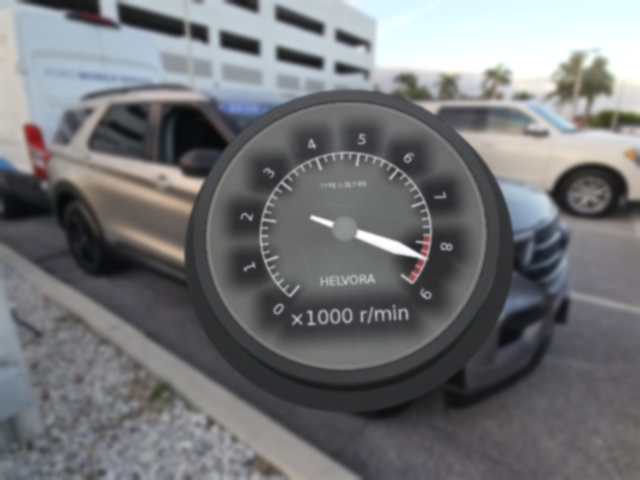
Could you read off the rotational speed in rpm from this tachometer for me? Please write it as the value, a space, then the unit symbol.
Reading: 8400 rpm
